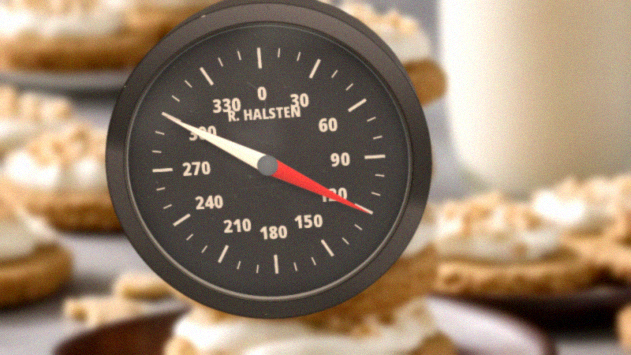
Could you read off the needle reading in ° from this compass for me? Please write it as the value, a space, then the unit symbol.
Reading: 120 °
